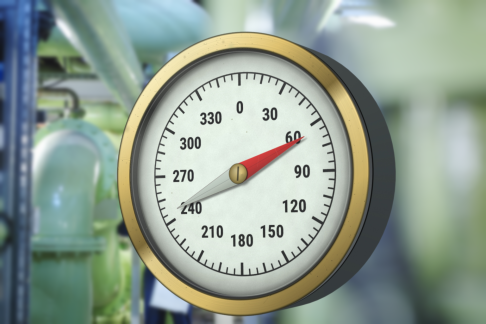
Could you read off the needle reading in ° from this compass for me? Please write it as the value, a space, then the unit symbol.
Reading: 65 °
